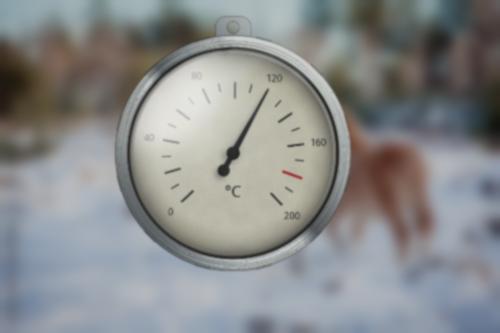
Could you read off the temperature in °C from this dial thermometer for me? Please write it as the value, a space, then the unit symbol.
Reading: 120 °C
